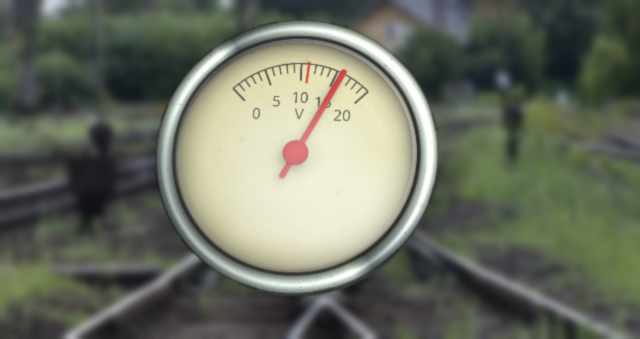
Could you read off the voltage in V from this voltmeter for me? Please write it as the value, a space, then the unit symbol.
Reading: 16 V
